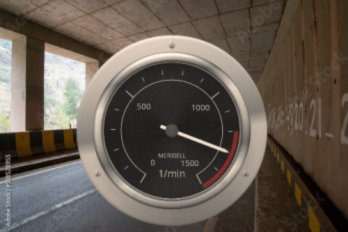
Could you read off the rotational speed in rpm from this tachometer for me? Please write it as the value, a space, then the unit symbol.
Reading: 1300 rpm
